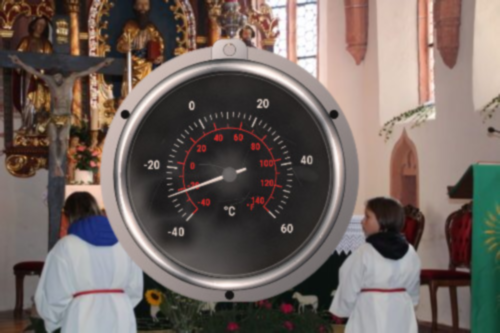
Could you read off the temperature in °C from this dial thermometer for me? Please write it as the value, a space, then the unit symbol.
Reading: -30 °C
